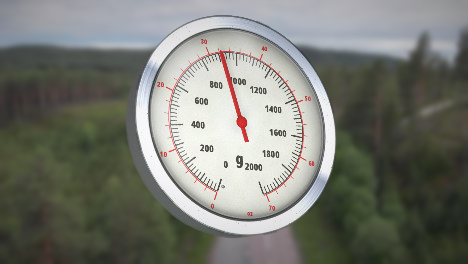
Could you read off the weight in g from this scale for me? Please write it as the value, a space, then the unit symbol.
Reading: 900 g
